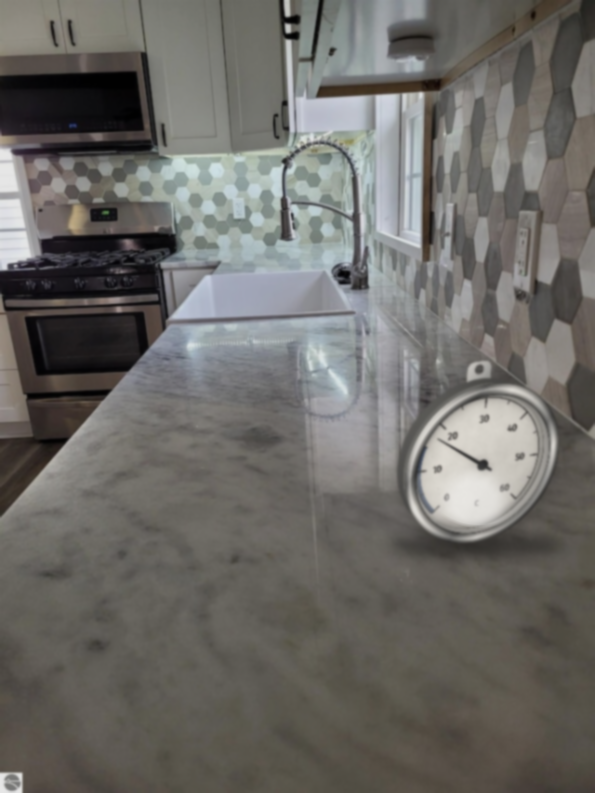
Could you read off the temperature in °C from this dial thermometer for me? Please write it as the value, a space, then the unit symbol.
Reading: 17.5 °C
